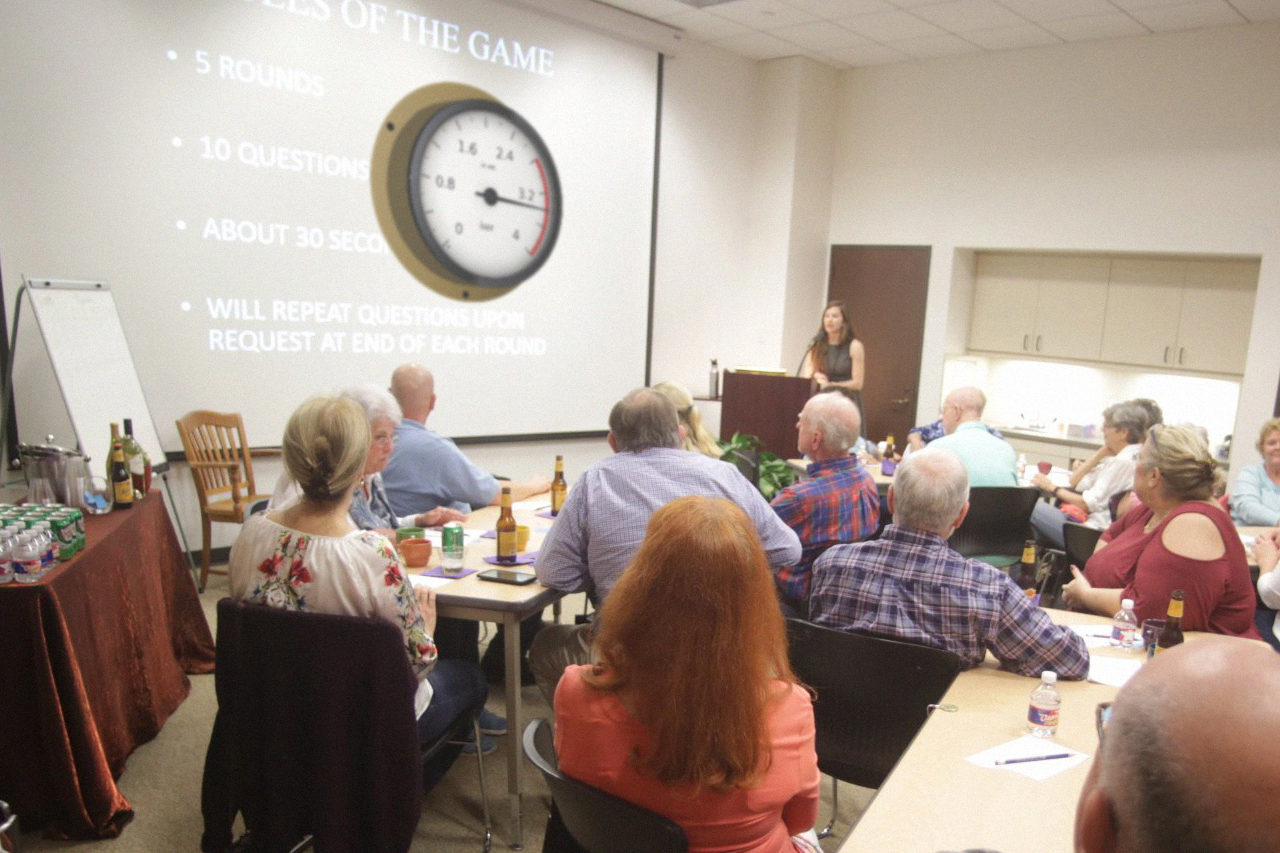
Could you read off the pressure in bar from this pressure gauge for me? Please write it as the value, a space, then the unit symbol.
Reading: 3.4 bar
